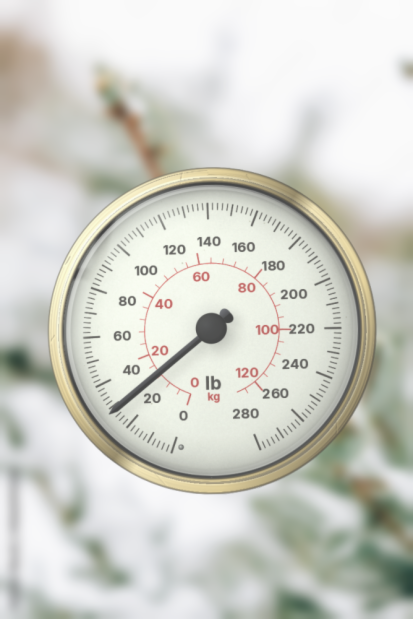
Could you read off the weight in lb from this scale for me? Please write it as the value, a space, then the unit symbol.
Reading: 28 lb
